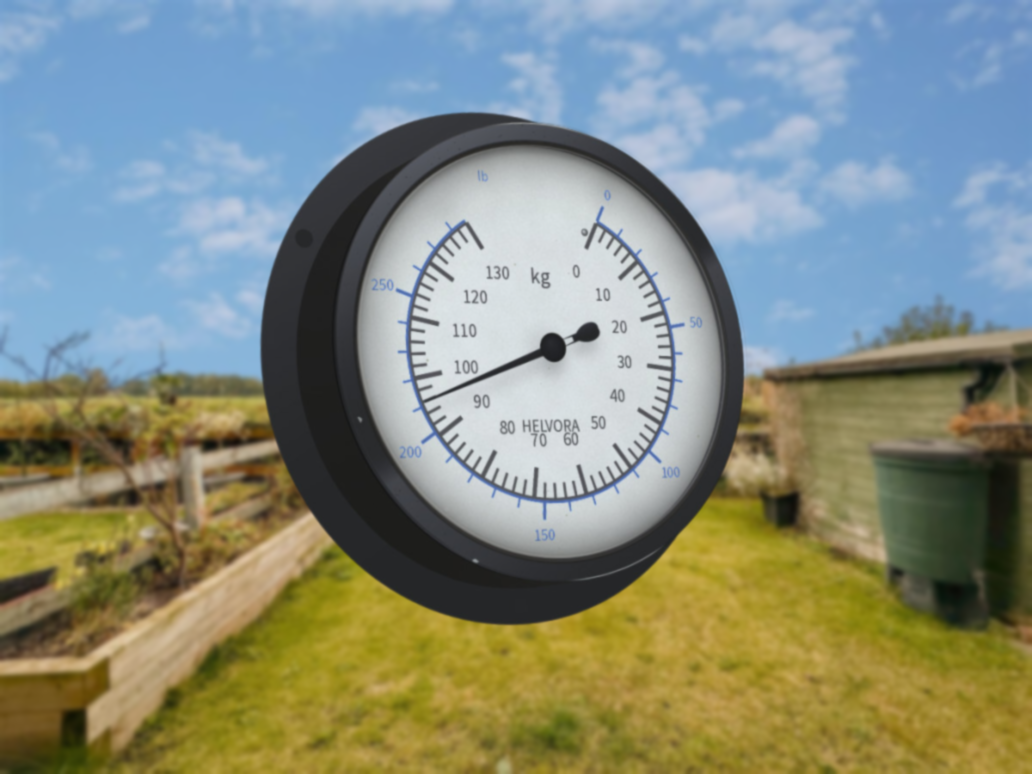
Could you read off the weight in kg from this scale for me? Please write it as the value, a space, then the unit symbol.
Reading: 96 kg
